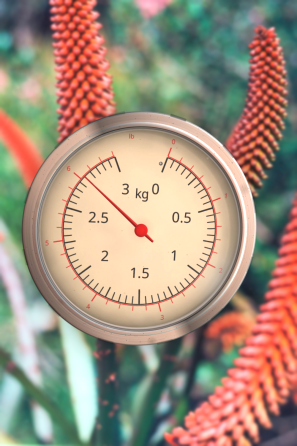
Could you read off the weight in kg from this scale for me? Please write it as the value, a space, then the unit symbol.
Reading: 2.75 kg
